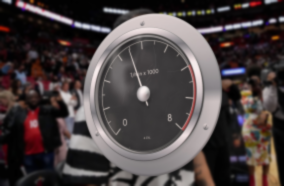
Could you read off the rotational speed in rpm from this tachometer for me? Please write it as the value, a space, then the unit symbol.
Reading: 3500 rpm
